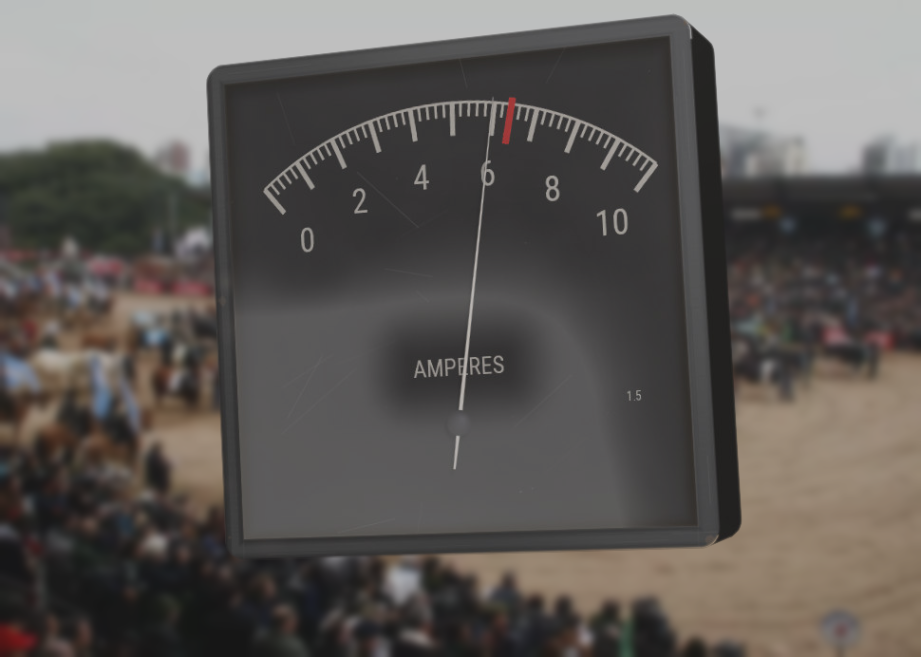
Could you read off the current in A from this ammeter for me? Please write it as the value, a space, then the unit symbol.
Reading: 6 A
